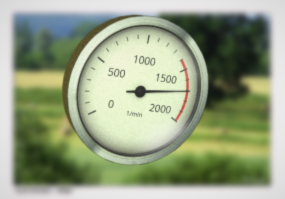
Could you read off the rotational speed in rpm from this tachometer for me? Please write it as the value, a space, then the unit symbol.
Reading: 1700 rpm
